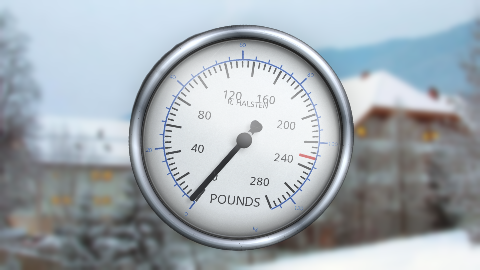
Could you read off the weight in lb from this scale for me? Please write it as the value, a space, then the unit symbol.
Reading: 4 lb
